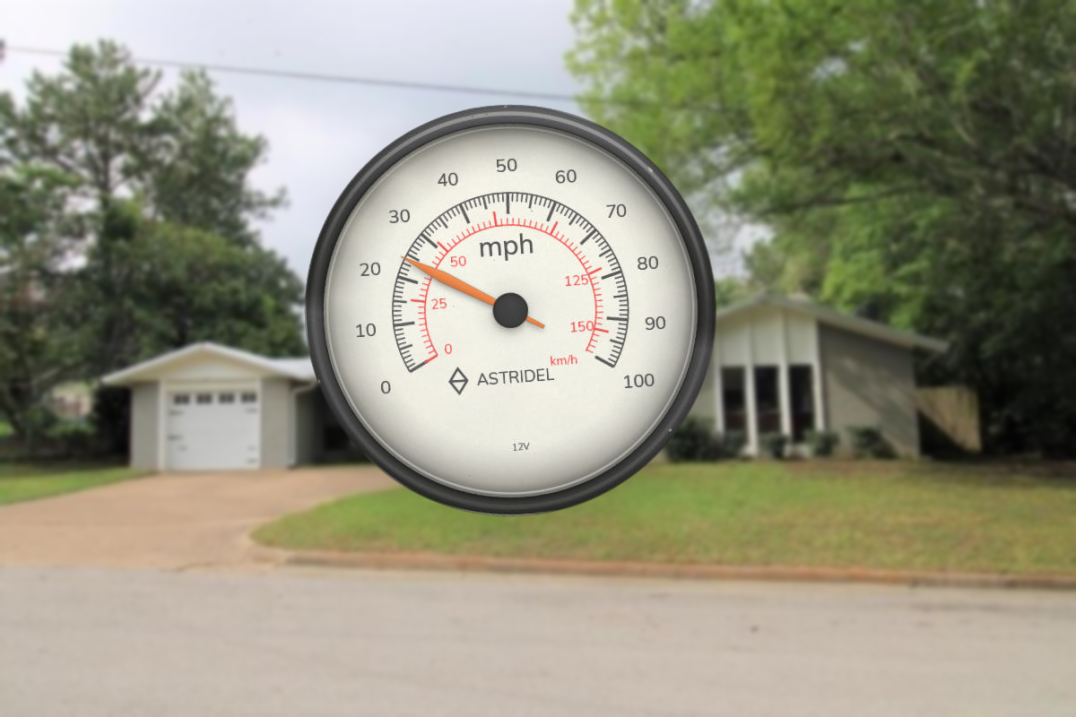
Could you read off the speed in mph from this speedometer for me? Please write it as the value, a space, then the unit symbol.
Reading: 24 mph
